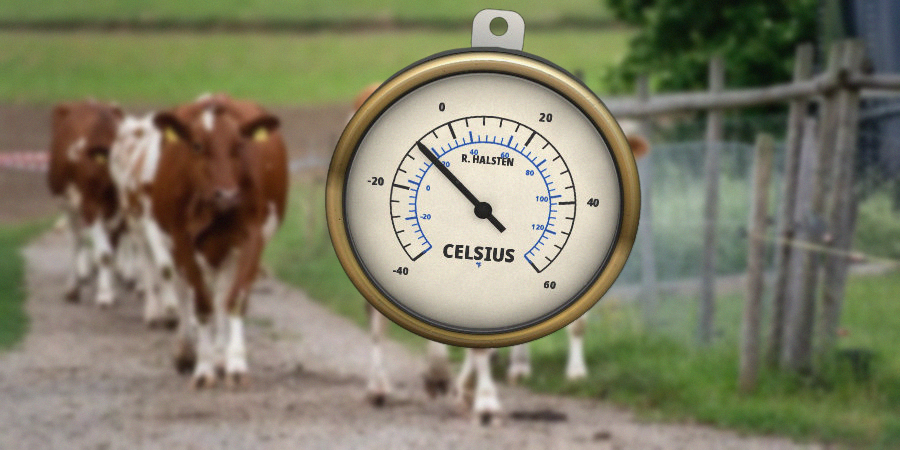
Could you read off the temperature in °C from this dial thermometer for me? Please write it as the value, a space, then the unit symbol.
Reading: -8 °C
